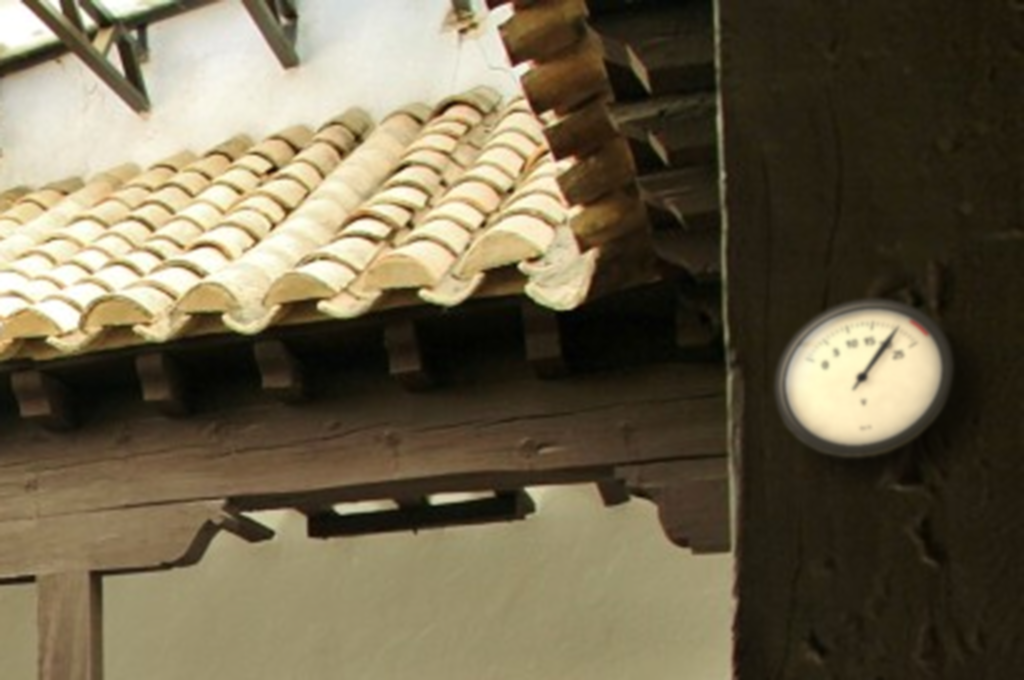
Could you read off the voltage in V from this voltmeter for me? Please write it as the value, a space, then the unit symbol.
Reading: 20 V
